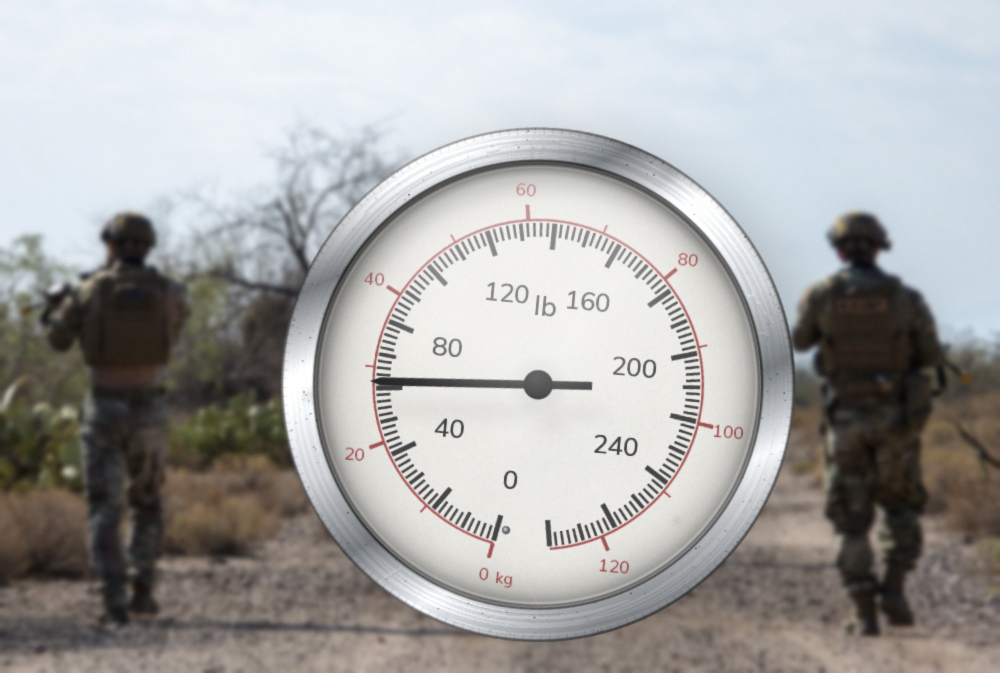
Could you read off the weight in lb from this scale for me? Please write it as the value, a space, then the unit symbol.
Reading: 62 lb
